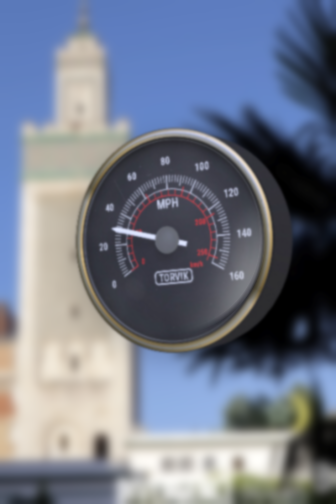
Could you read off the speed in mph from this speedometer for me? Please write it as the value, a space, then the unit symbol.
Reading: 30 mph
